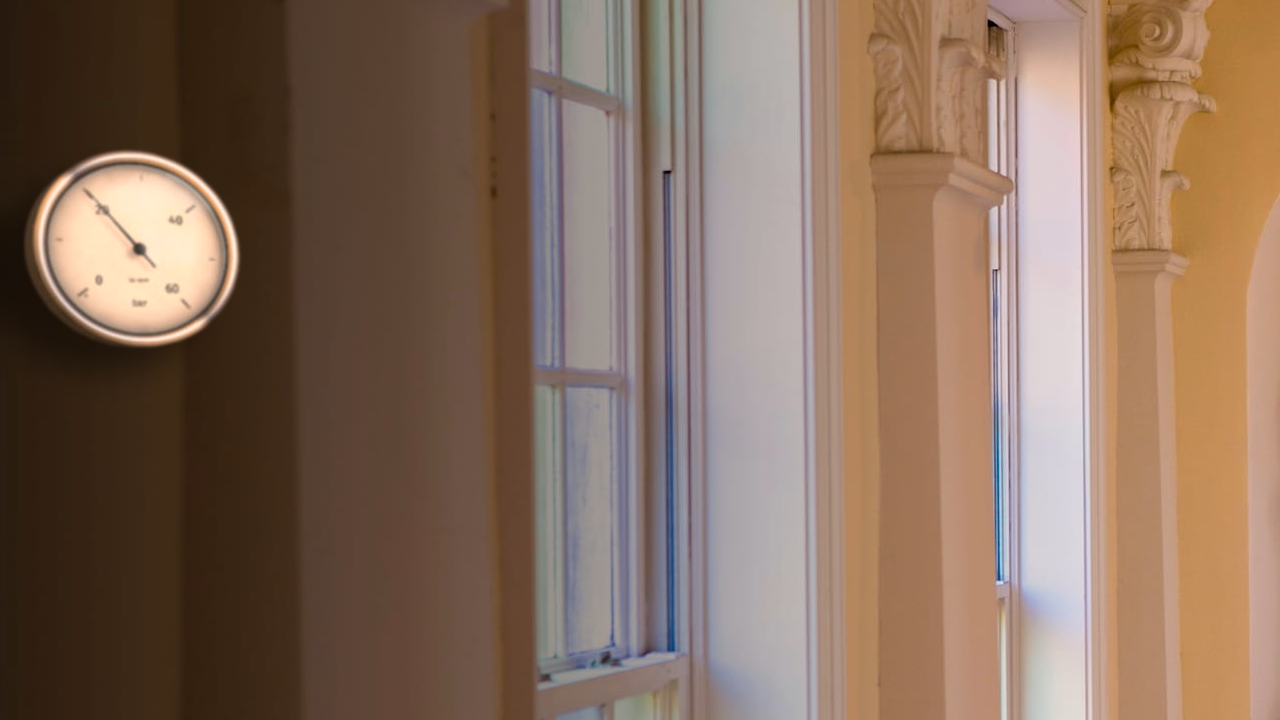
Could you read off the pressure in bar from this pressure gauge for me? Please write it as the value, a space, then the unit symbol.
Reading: 20 bar
